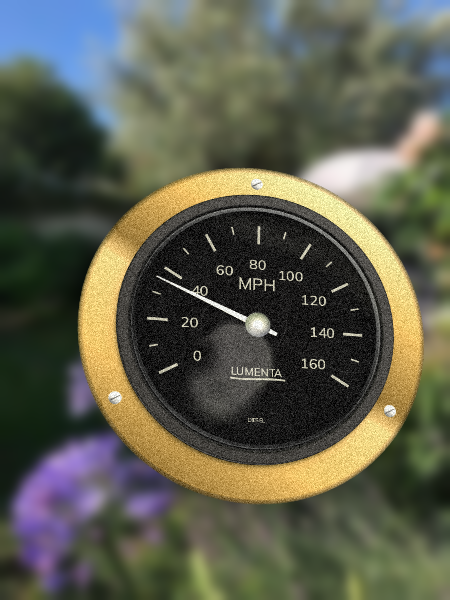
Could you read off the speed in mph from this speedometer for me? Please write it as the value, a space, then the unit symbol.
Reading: 35 mph
